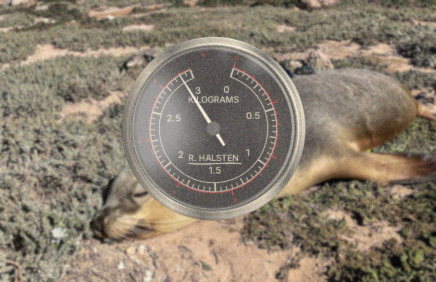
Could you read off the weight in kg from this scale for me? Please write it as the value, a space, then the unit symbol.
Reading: 2.9 kg
